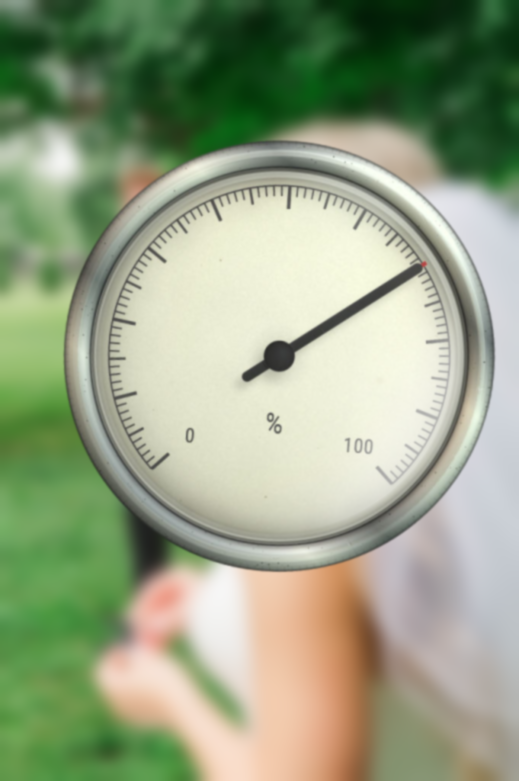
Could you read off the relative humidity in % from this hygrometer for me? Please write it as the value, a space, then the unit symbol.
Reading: 70 %
